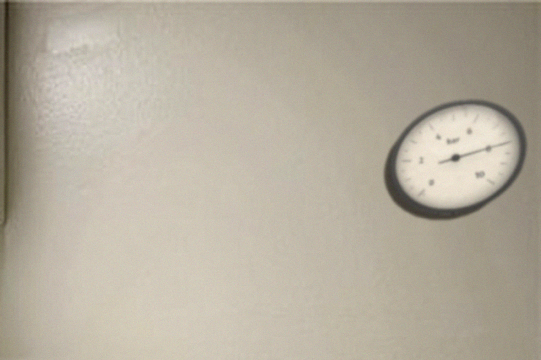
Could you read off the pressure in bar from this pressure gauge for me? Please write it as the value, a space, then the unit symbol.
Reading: 8 bar
